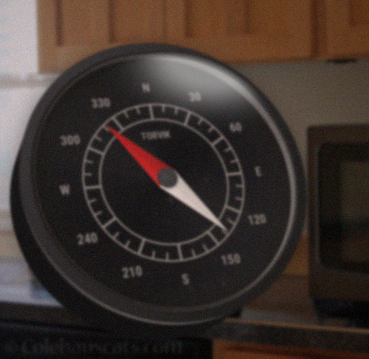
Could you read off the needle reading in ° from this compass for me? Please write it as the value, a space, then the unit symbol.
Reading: 320 °
